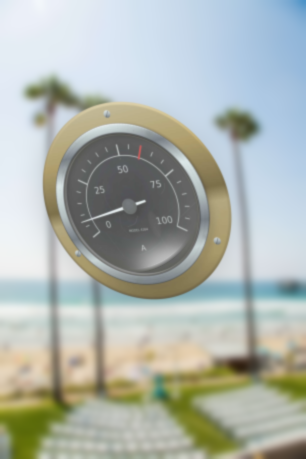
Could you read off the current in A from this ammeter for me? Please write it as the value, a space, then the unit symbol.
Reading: 7.5 A
